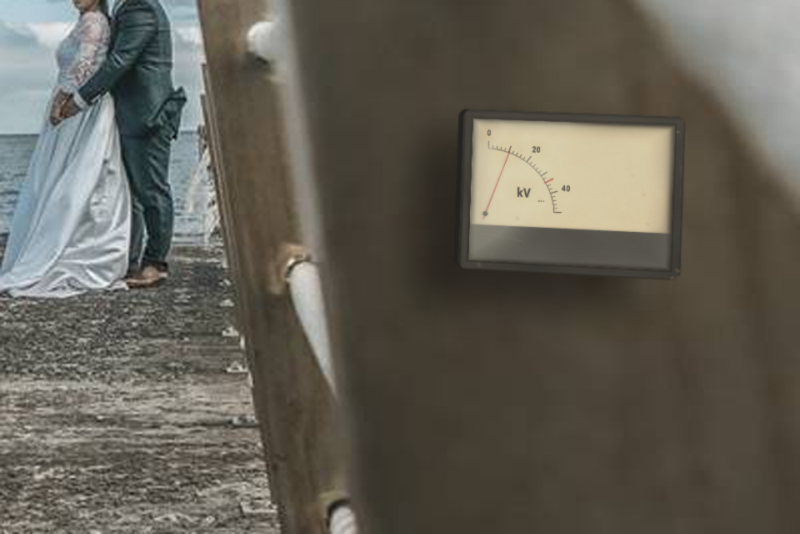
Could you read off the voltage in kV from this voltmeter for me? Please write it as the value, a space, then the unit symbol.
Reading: 10 kV
